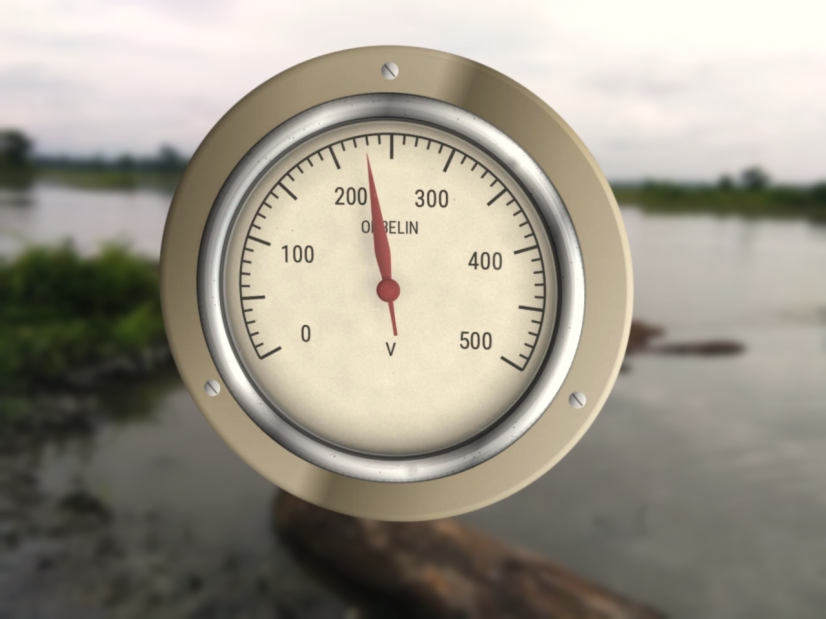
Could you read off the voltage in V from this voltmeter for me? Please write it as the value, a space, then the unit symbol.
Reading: 230 V
